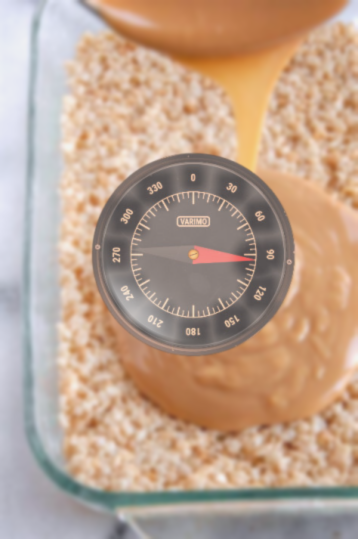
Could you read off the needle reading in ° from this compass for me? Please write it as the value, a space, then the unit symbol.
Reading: 95 °
